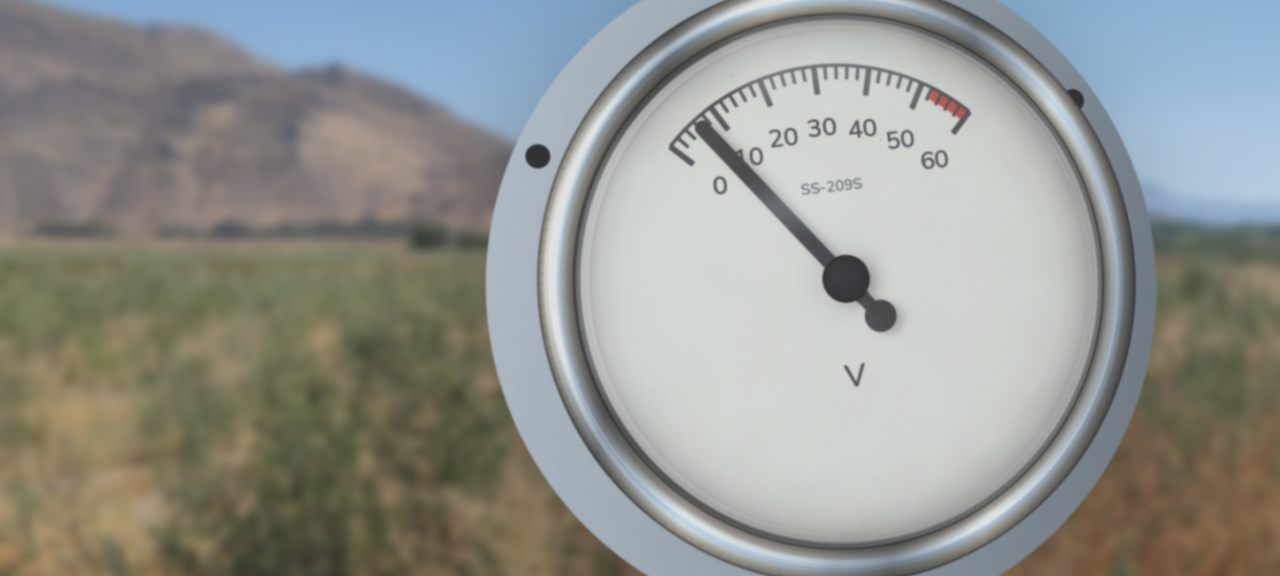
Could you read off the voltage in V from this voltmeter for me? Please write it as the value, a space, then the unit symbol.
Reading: 6 V
